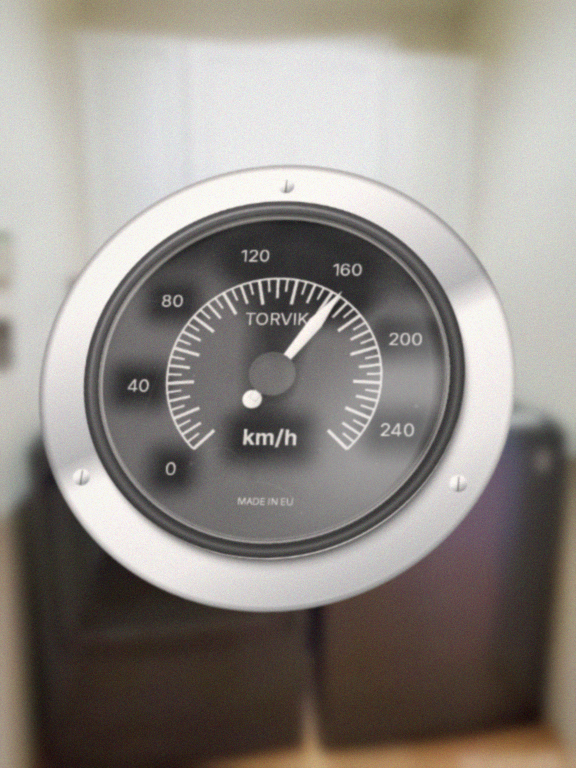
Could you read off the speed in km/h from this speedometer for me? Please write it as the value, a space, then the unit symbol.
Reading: 165 km/h
